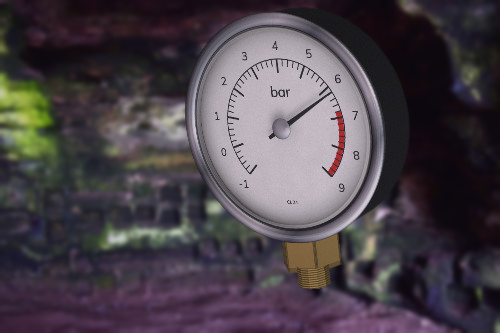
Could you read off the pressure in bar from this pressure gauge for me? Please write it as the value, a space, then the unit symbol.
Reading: 6.2 bar
